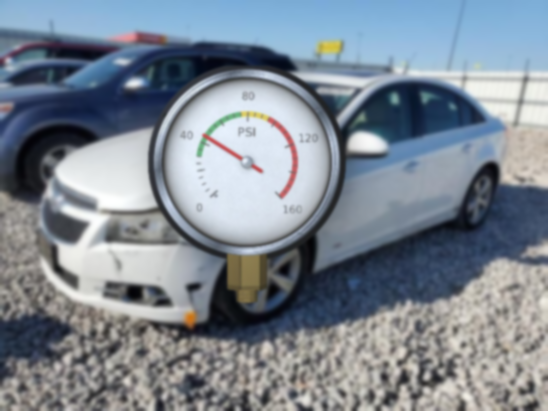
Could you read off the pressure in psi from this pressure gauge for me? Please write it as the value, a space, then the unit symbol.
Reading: 45 psi
